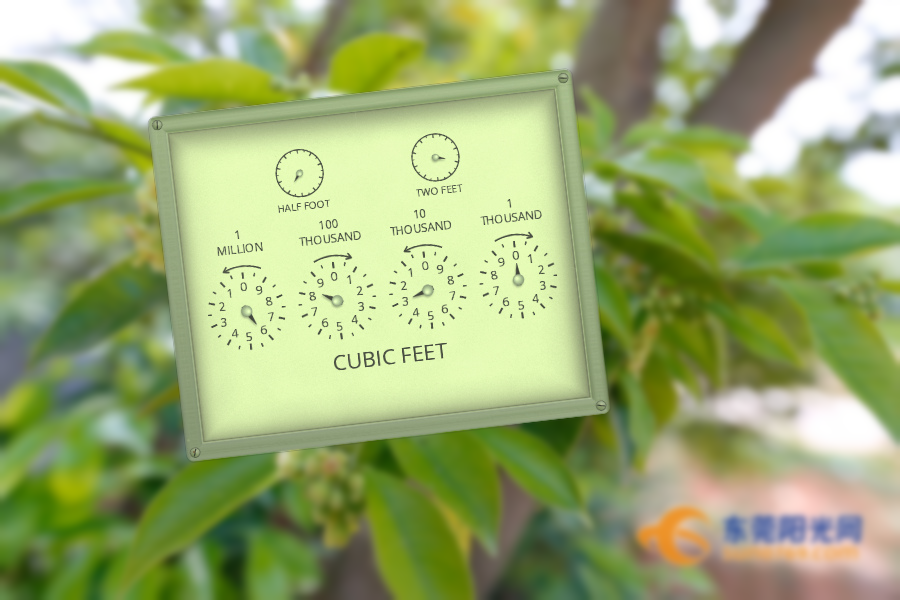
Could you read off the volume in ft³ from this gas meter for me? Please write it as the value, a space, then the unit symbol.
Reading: 583000 ft³
